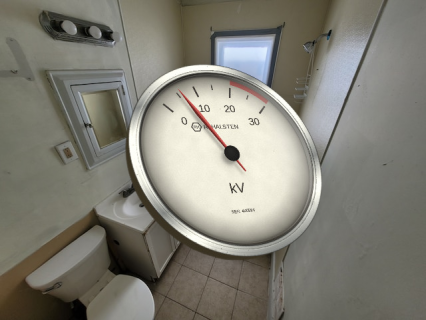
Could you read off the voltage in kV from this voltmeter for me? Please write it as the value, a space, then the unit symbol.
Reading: 5 kV
